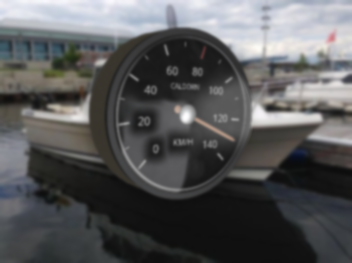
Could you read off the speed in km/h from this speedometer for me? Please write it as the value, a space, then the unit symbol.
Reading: 130 km/h
